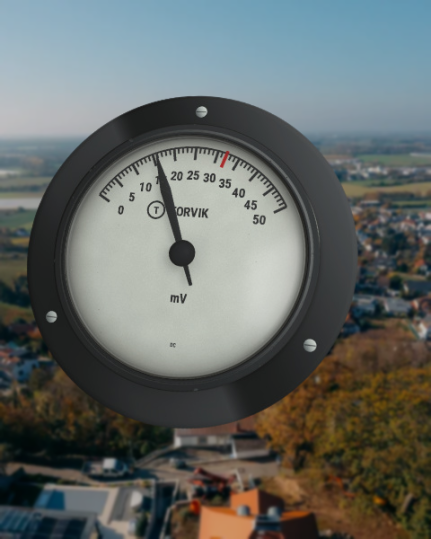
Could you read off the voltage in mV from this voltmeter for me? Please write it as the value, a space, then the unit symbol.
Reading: 16 mV
